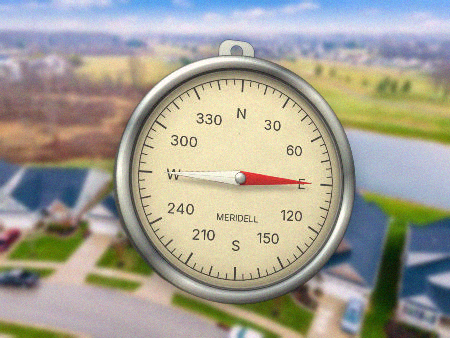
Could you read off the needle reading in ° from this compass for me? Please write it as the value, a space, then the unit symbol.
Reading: 90 °
